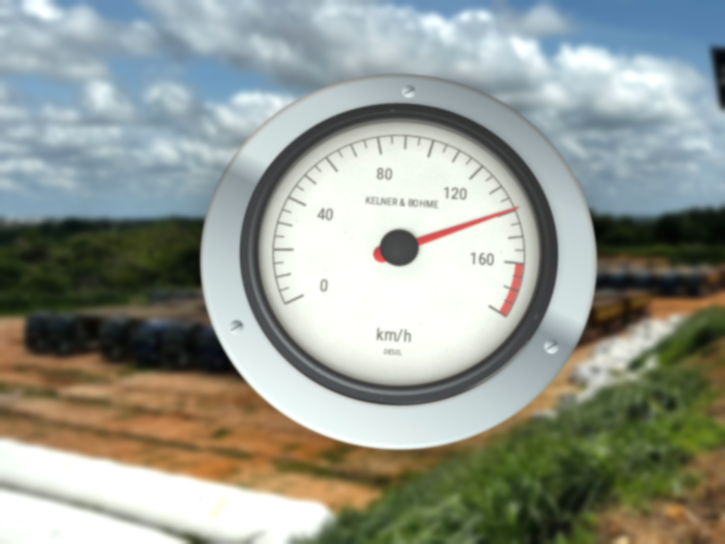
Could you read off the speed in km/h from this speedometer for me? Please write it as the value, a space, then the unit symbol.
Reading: 140 km/h
